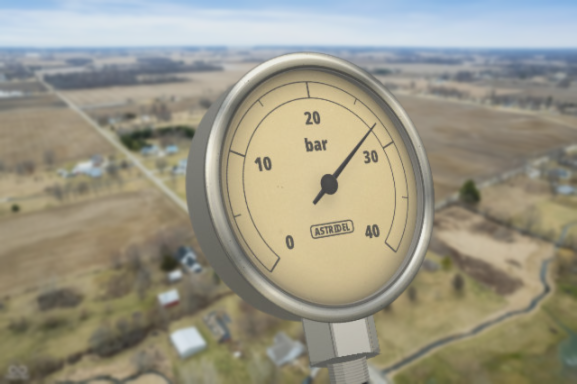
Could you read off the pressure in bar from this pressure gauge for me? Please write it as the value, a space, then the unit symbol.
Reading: 27.5 bar
